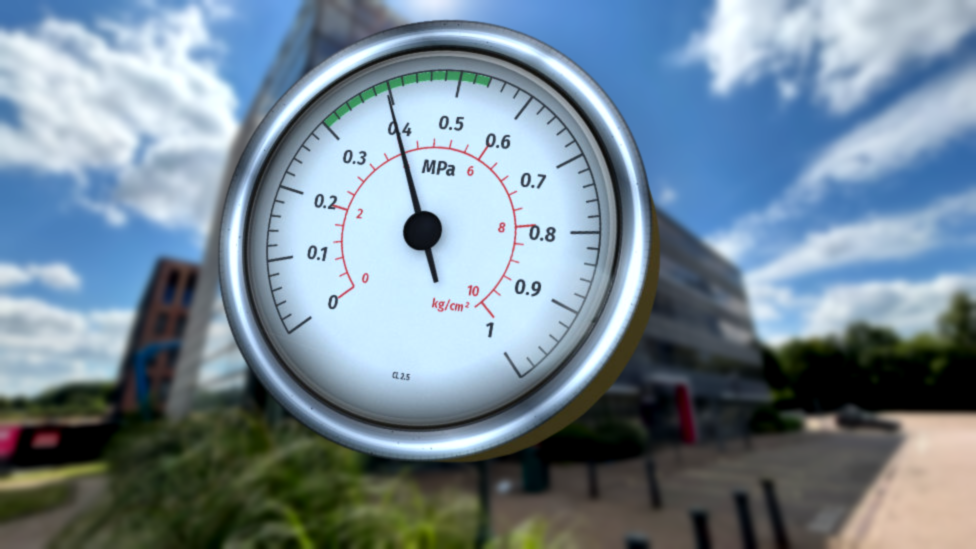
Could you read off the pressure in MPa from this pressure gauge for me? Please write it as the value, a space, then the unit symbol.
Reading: 0.4 MPa
